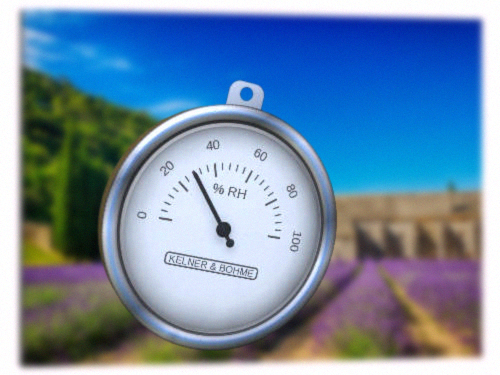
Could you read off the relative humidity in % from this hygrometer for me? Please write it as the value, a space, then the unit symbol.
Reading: 28 %
